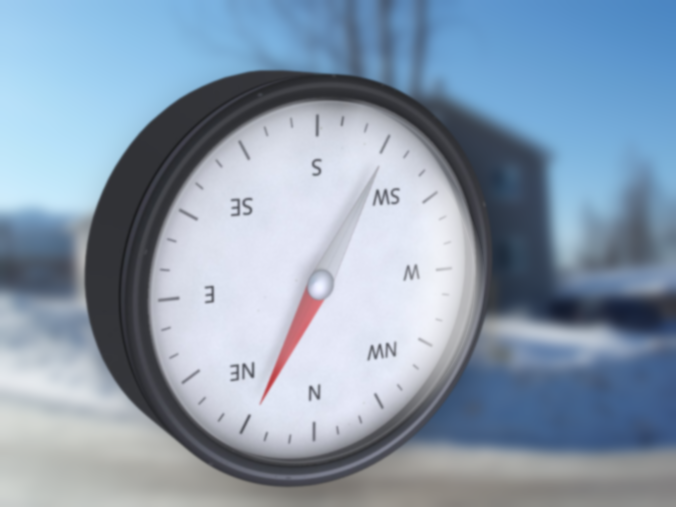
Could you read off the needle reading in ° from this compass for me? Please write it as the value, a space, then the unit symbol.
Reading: 30 °
